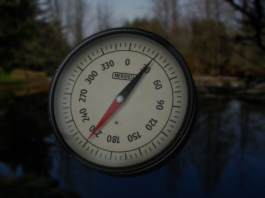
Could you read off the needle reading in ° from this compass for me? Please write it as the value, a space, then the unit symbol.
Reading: 210 °
